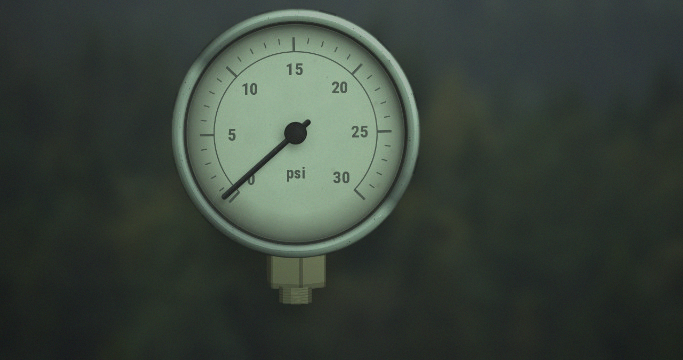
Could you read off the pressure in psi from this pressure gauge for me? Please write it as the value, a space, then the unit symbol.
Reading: 0.5 psi
